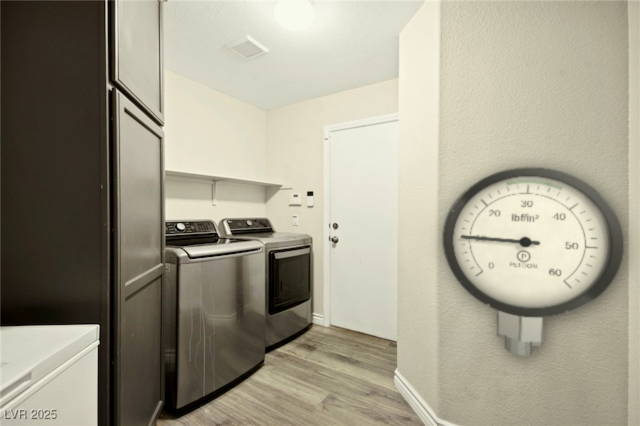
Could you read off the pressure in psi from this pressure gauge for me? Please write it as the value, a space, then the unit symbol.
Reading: 10 psi
